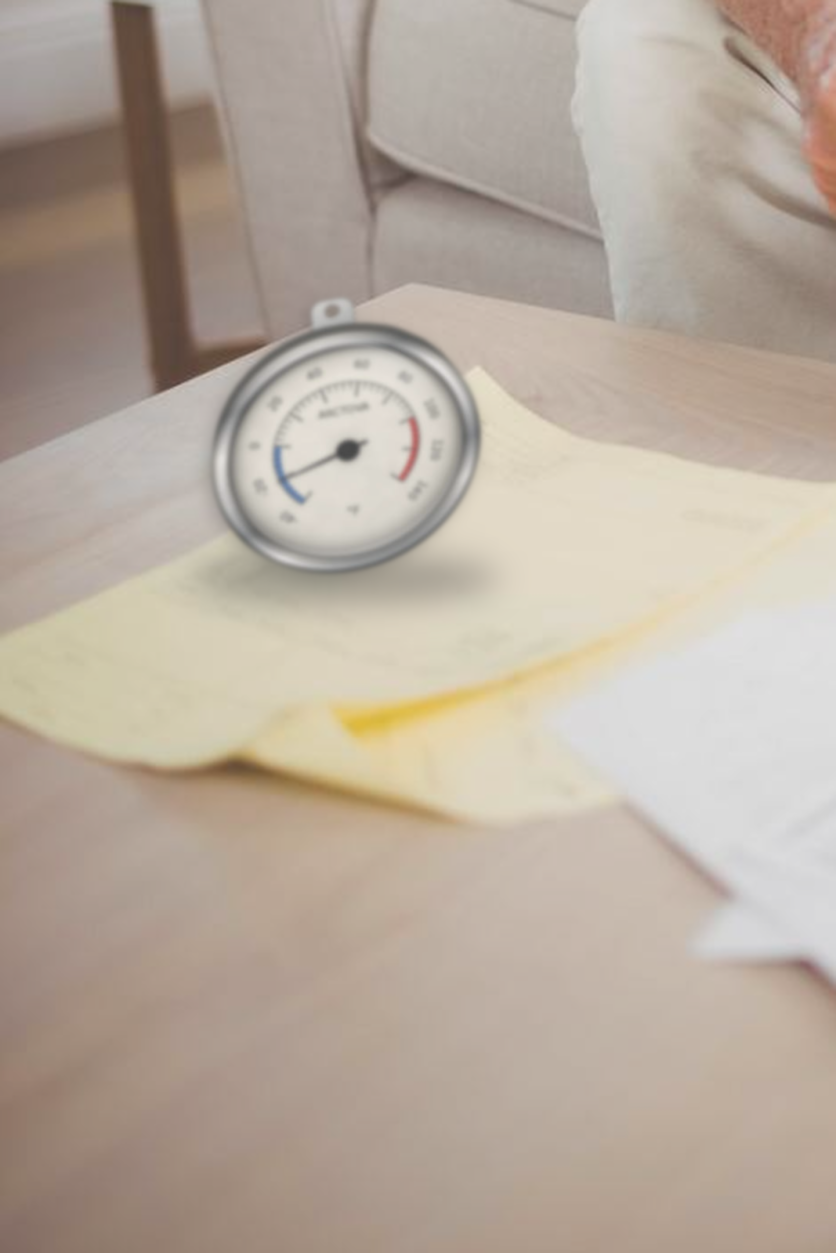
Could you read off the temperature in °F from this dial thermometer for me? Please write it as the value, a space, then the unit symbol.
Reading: -20 °F
